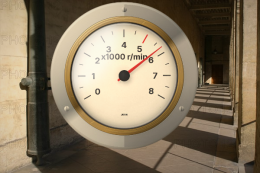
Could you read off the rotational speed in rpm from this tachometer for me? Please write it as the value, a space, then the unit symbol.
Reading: 5750 rpm
